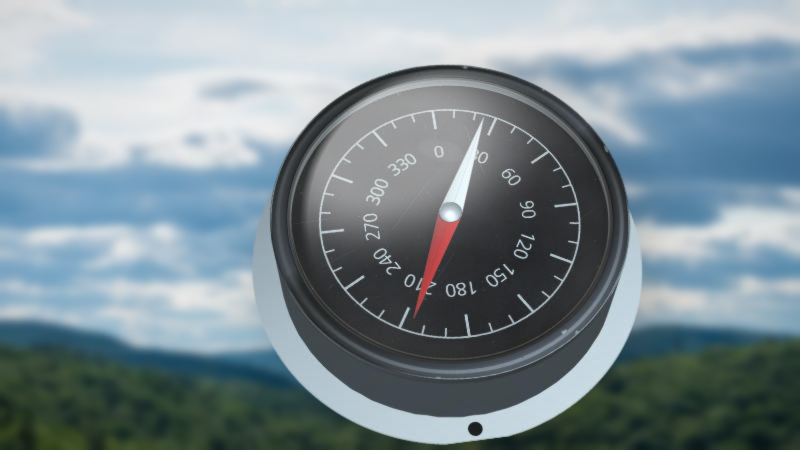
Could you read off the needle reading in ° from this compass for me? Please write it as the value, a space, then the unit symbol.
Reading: 205 °
